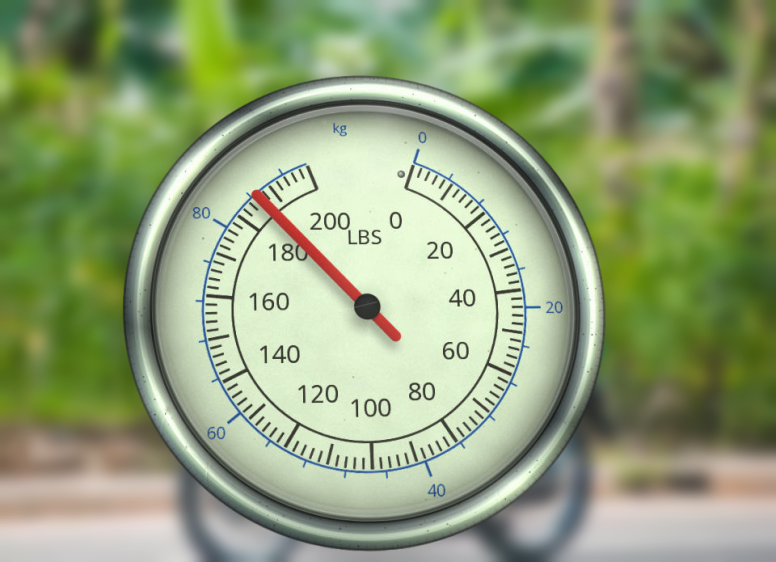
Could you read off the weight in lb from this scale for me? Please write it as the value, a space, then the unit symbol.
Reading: 186 lb
